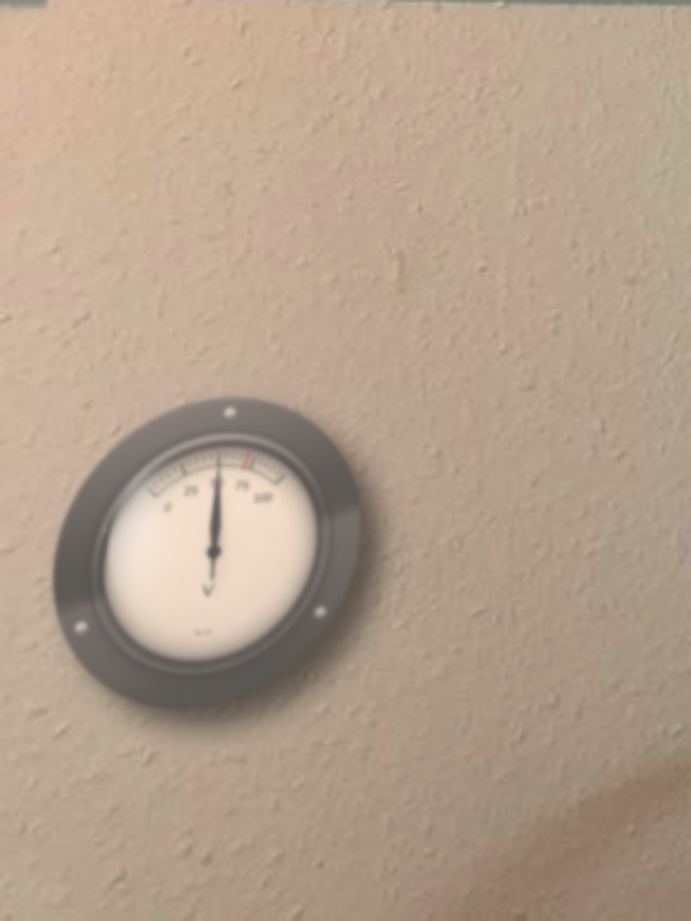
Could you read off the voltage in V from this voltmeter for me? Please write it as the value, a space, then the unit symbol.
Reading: 50 V
